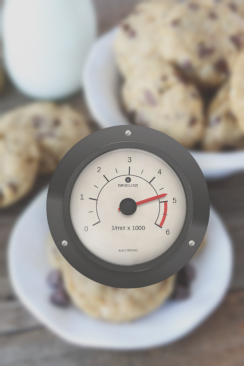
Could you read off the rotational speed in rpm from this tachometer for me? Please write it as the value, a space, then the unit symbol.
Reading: 4750 rpm
